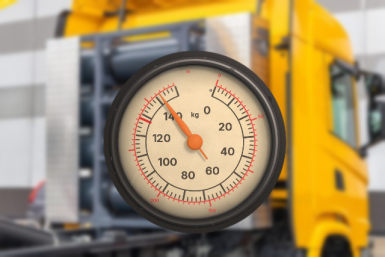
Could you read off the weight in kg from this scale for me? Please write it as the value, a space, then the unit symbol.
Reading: 142 kg
